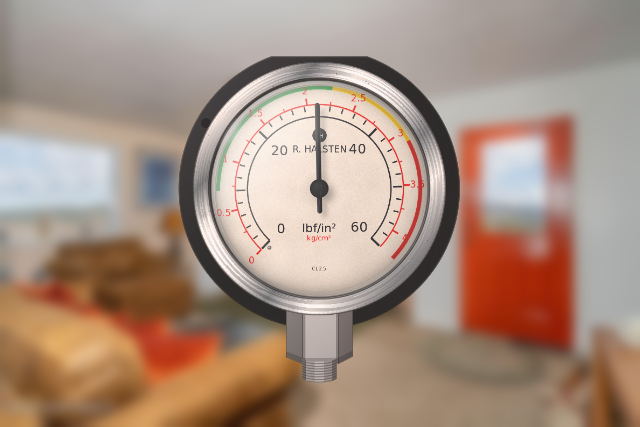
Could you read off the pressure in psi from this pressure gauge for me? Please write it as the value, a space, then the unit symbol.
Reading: 30 psi
